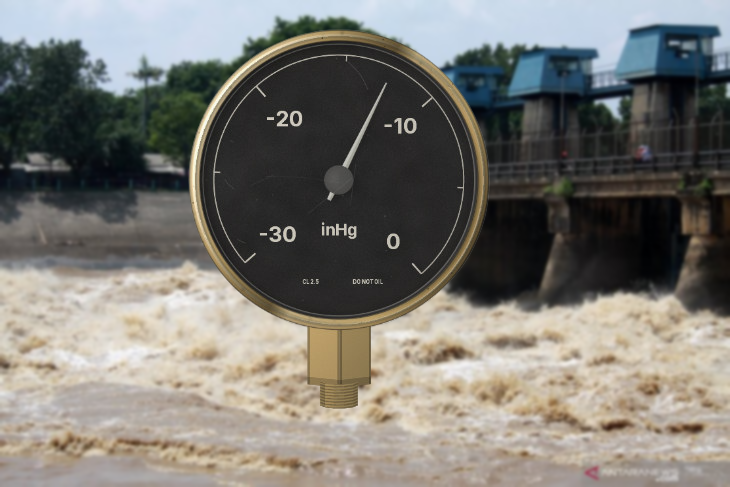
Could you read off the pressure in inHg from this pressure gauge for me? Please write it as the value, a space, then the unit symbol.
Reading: -12.5 inHg
